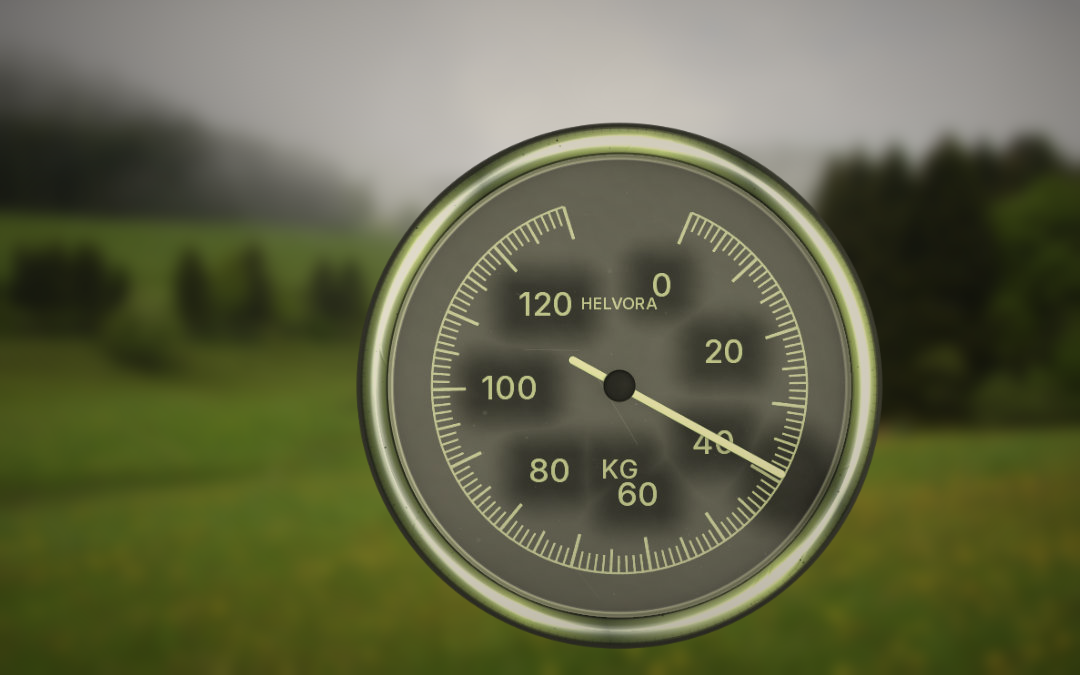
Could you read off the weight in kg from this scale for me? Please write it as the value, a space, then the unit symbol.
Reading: 39 kg
